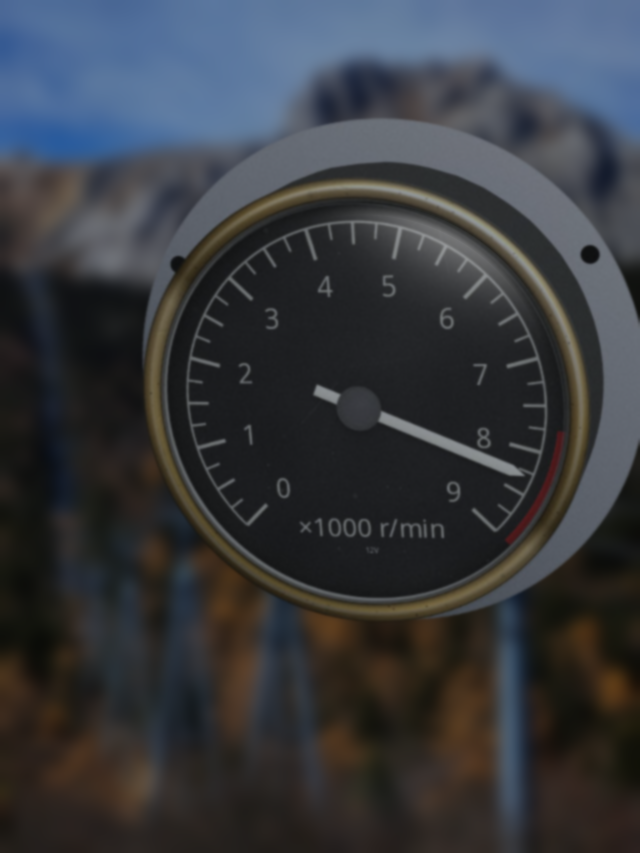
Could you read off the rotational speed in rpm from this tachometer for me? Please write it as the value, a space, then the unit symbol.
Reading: 8250 rpm
